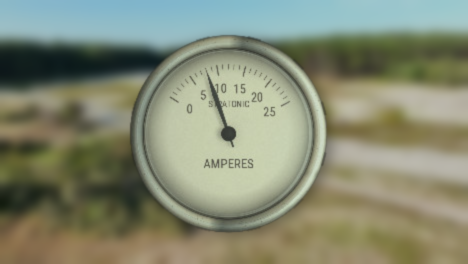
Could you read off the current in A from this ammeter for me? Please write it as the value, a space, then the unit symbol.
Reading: 8 A
